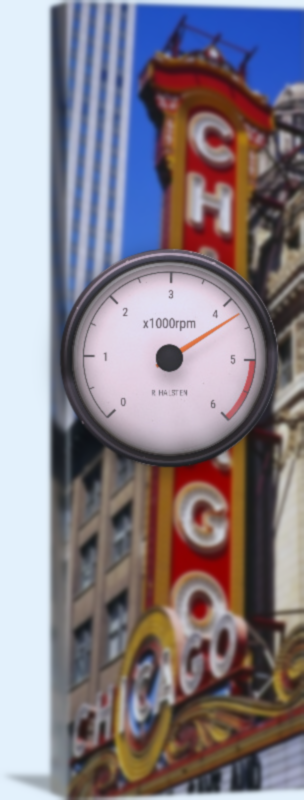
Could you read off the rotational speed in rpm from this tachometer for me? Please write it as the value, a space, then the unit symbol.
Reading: 4250 rpm
